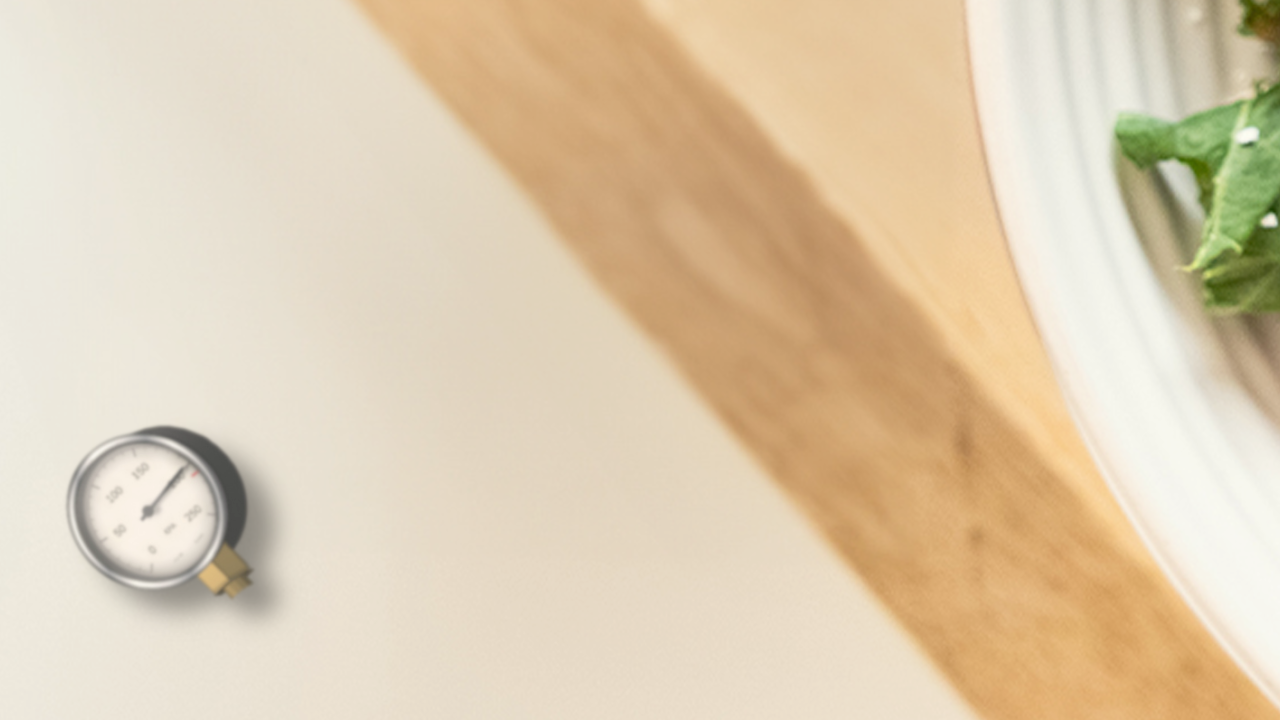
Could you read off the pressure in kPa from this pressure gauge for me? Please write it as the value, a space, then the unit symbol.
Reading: 200 kPa
